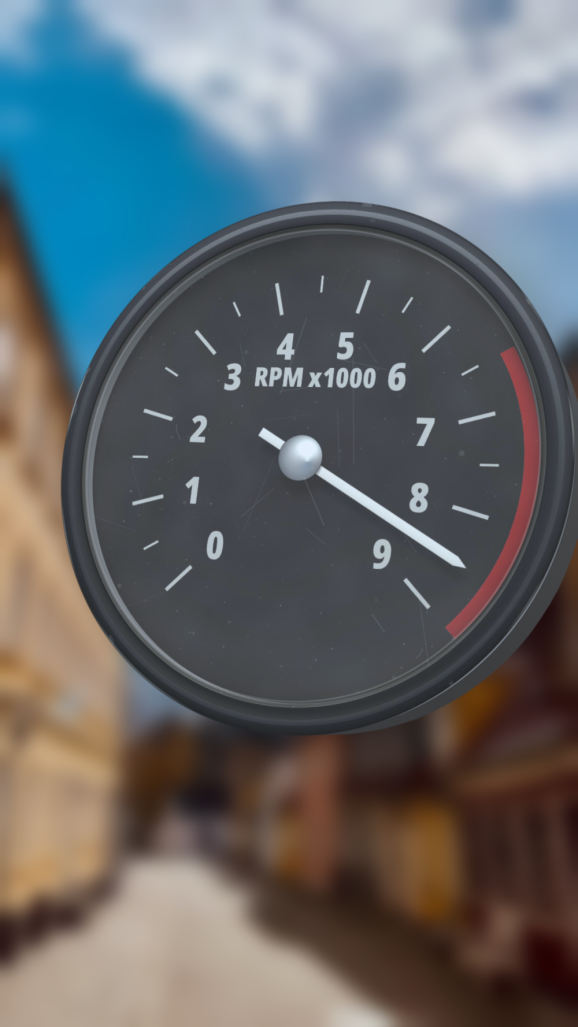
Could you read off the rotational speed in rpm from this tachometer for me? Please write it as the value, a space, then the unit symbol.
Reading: 8500 rpm
